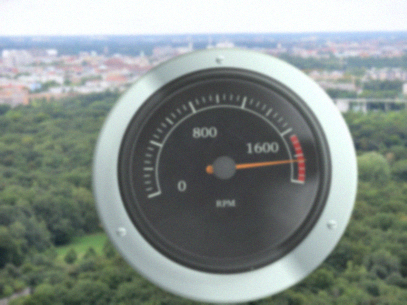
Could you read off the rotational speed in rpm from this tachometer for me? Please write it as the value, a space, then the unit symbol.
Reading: 1850 rpm
